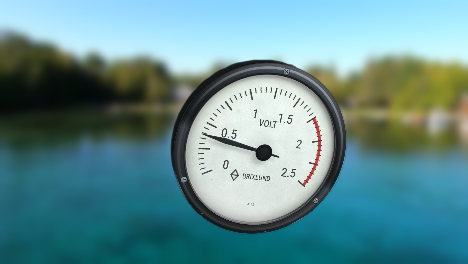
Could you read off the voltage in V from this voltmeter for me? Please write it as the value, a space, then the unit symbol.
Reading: 0.4 V
